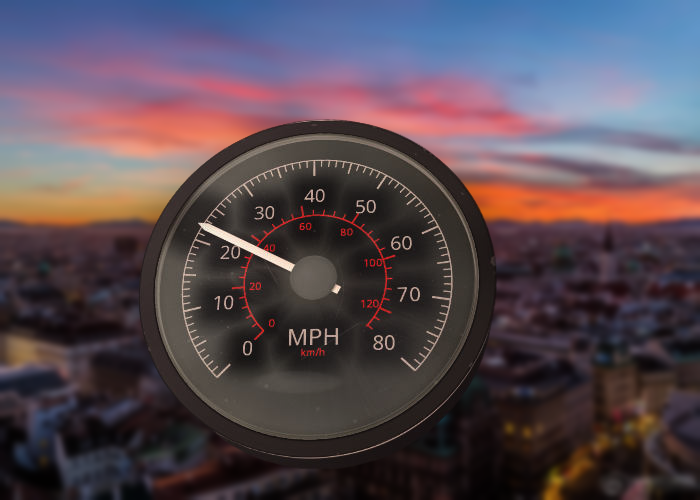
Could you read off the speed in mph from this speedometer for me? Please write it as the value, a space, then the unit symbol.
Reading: 22 mph
